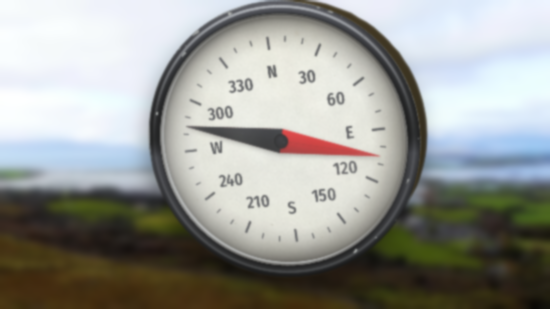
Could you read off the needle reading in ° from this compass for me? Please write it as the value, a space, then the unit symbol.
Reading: 105 °
